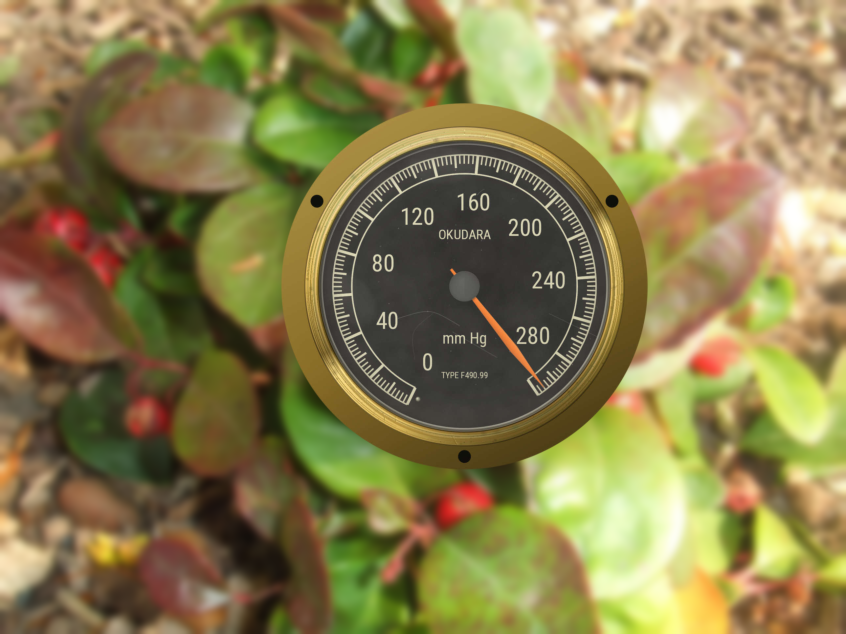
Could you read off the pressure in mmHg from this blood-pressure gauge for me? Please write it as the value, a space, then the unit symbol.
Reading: 296 mmHg
